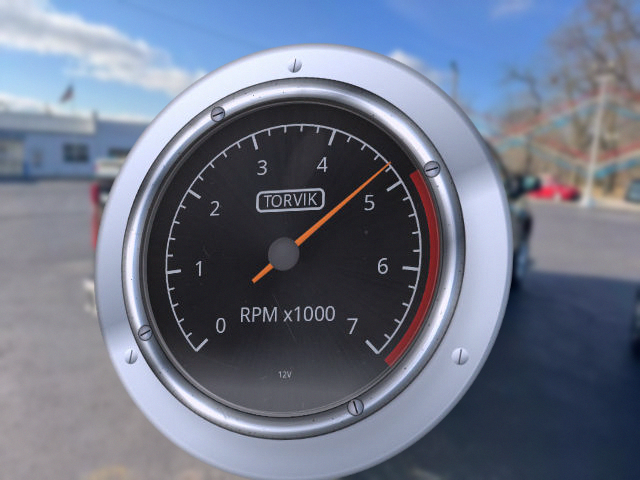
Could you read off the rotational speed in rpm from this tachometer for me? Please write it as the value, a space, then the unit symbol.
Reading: 4800 rpm
